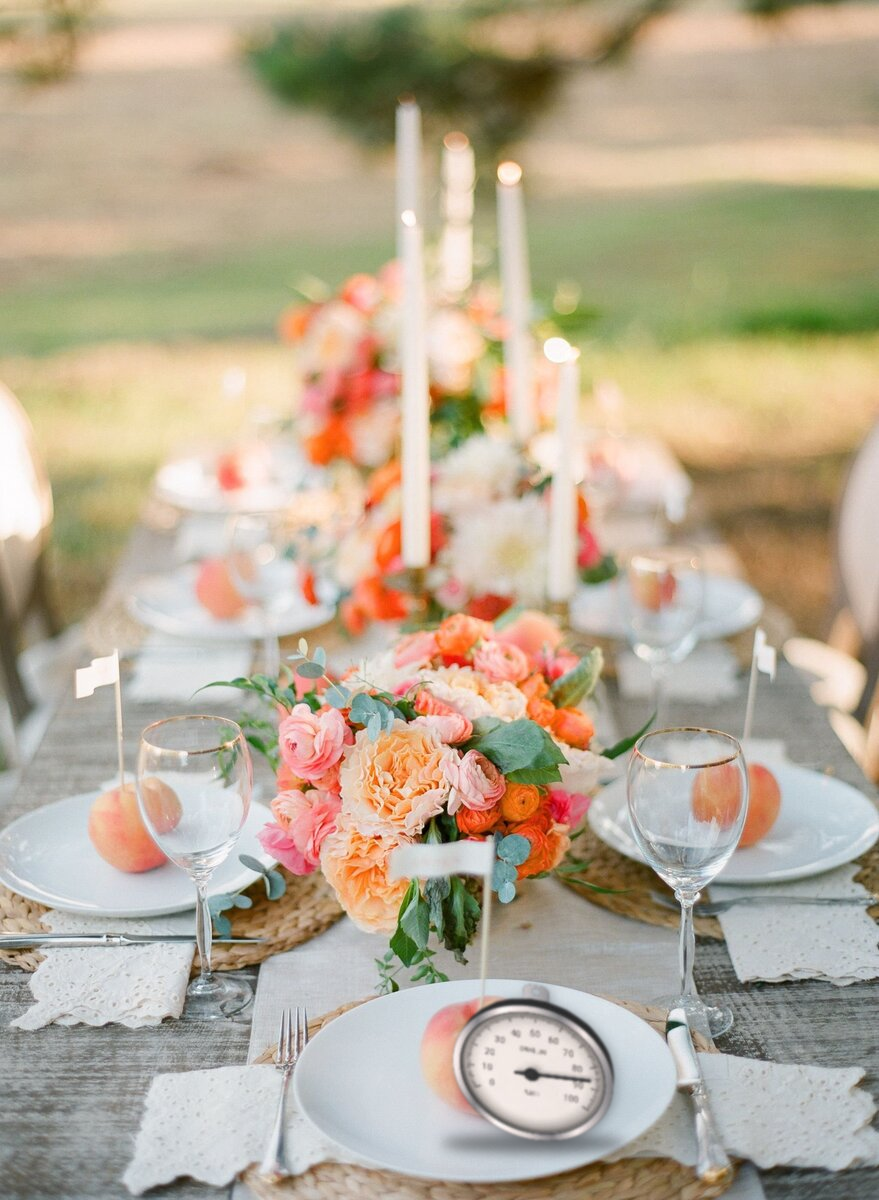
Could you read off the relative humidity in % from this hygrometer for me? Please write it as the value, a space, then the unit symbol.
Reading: 85 %
